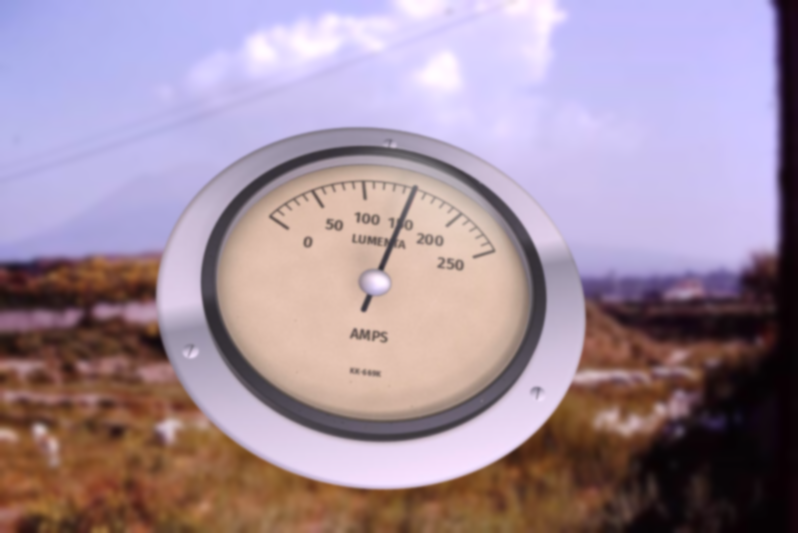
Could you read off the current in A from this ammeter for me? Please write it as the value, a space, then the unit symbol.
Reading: 150 A
